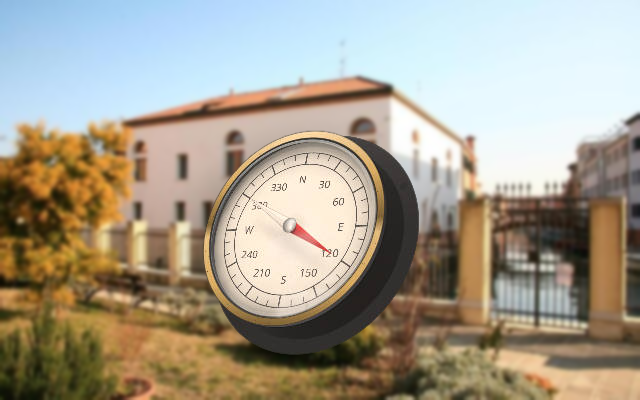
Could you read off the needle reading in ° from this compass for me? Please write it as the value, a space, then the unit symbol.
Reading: 120 °
